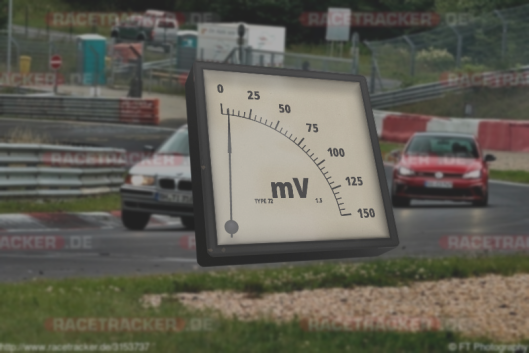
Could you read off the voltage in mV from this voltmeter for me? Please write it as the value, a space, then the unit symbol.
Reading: 5 mV
